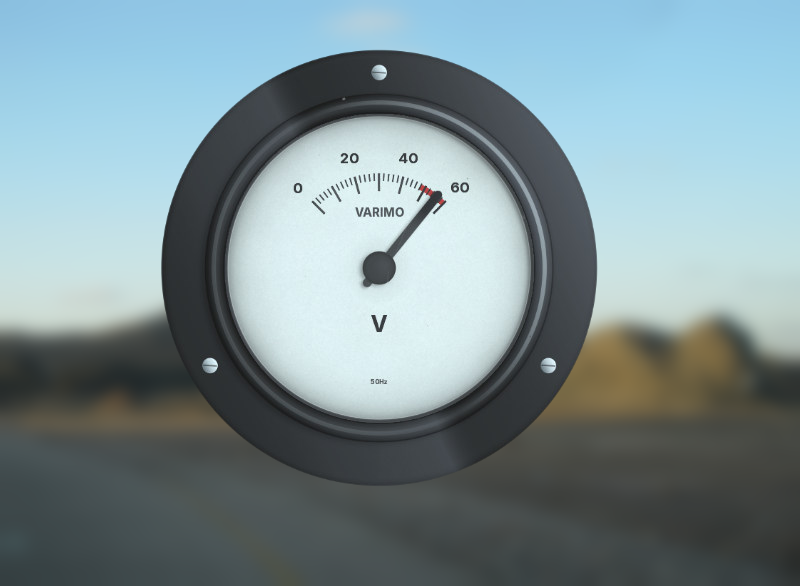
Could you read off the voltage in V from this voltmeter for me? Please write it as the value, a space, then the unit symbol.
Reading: 56 V
